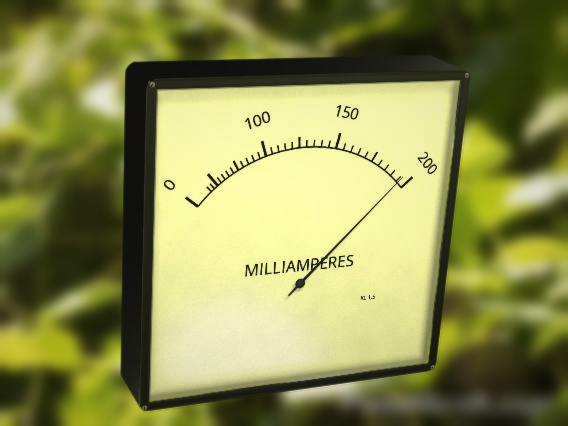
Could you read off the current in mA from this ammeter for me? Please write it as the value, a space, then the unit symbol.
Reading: 195 mA
